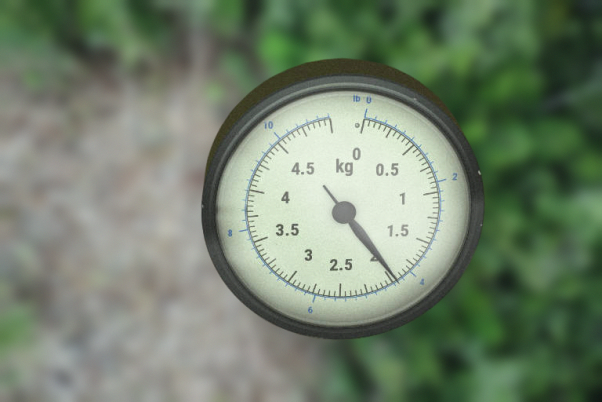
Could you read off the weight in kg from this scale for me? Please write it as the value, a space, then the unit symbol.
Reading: 1.95 kg
